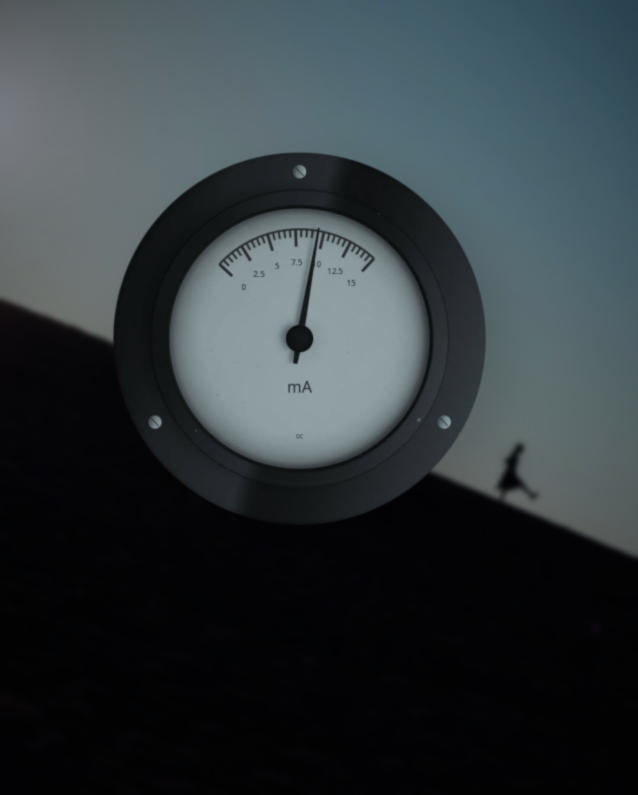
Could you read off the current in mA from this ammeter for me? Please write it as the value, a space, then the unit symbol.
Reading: 9.5 mA
